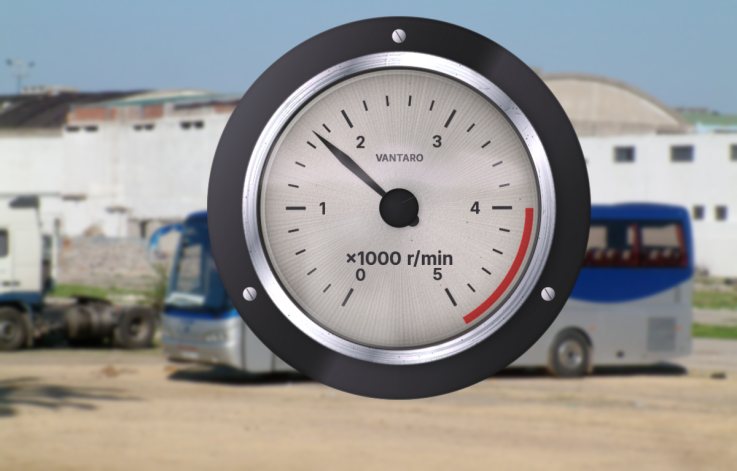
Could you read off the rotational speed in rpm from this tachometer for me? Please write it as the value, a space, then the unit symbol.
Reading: 1700 rpm
